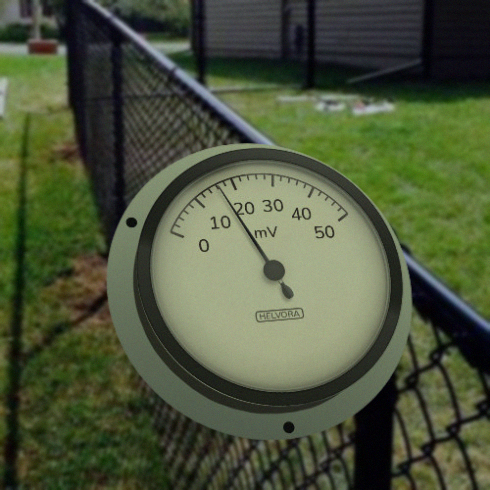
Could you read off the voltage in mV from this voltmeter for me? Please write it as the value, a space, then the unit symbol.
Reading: 16 mV
